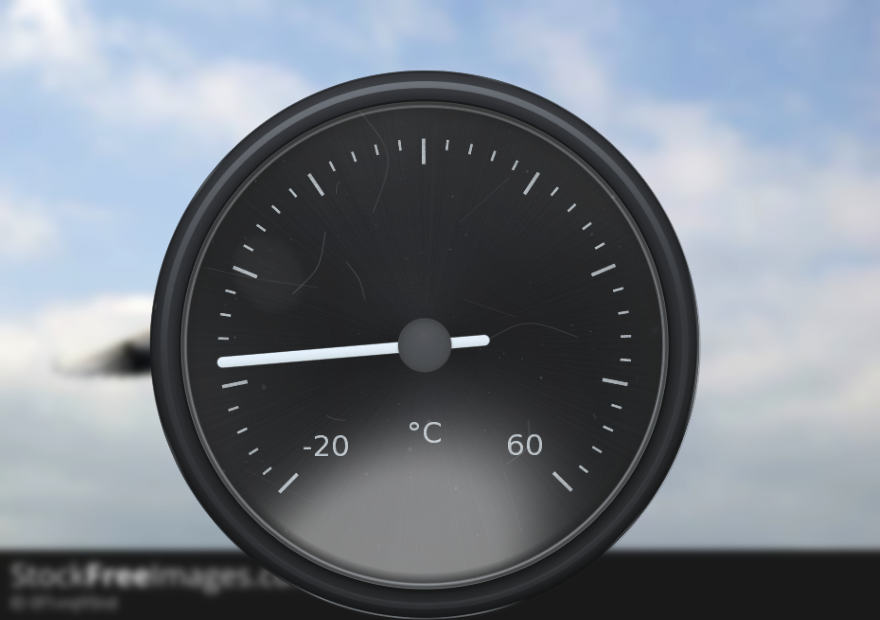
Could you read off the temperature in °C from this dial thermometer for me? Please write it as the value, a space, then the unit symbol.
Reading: -8 °C
